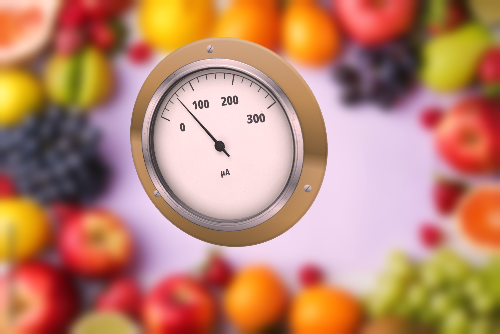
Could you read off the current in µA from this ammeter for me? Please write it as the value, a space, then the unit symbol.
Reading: 60 µA
